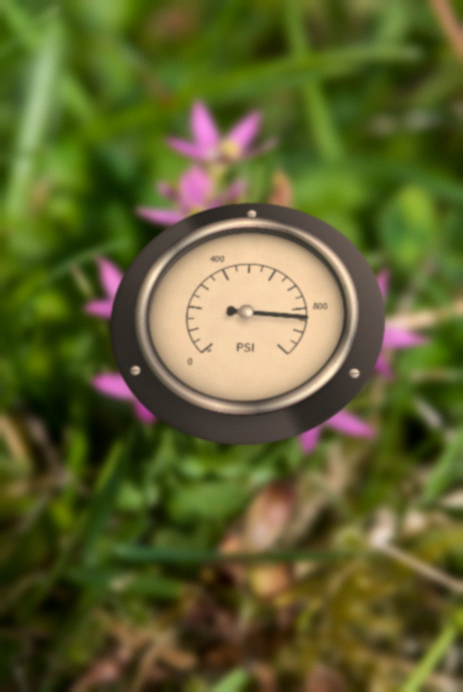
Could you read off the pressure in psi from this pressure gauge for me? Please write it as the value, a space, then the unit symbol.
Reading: 850 psi
